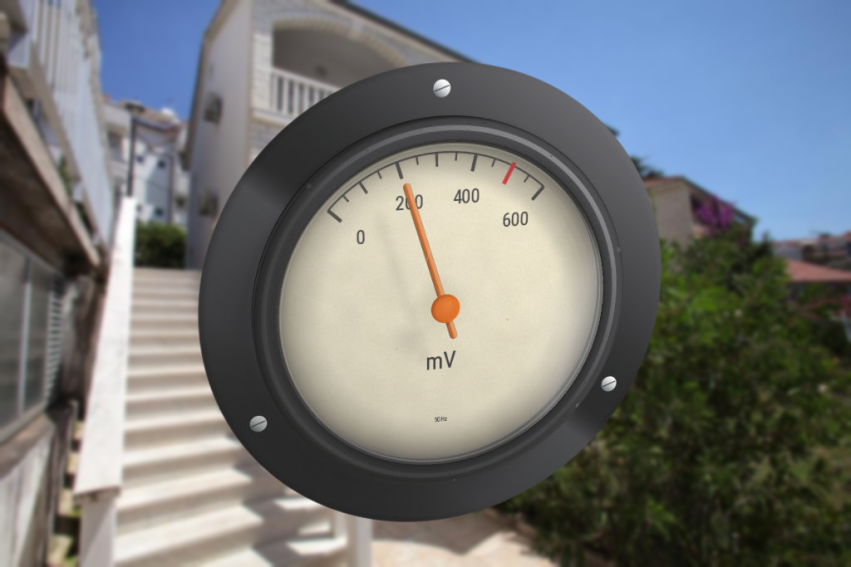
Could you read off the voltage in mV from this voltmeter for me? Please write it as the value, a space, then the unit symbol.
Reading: 200 mV
